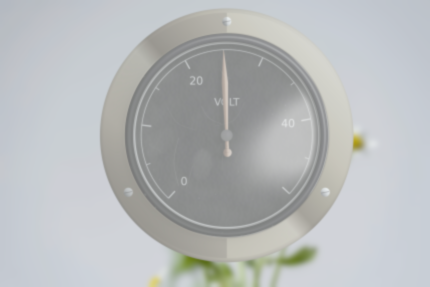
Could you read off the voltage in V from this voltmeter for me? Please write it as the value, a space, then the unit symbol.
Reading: 25 V
